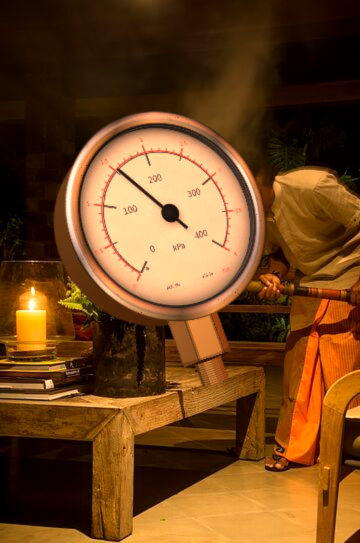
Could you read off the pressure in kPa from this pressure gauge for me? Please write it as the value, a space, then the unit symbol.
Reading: 150 kPa
